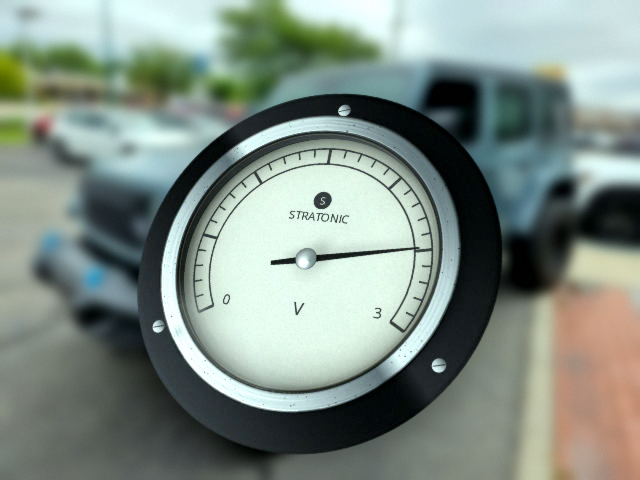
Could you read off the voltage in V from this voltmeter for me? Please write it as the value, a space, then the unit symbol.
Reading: 2.5 V
